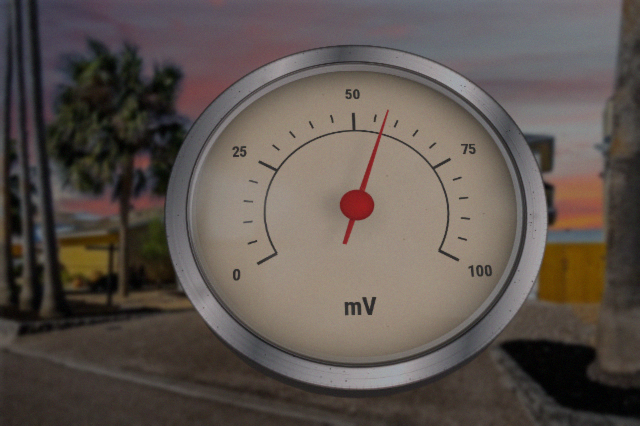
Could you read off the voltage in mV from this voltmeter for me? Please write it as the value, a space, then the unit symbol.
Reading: 57.5 mV
